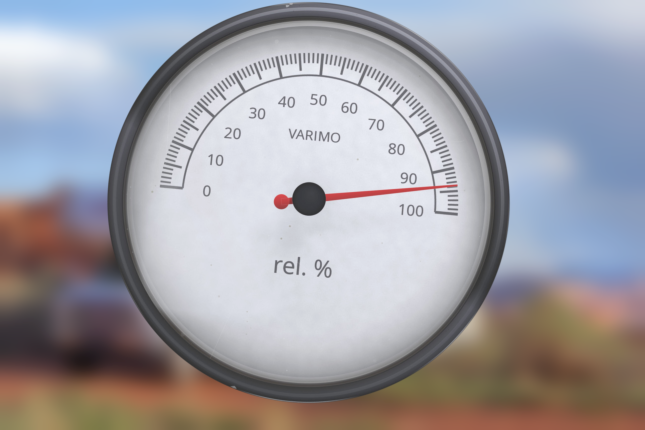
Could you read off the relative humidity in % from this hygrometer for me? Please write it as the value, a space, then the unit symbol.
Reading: 94 %
